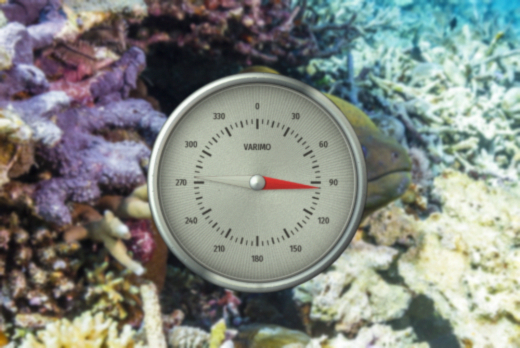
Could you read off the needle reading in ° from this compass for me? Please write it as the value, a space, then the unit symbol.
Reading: 95 °
